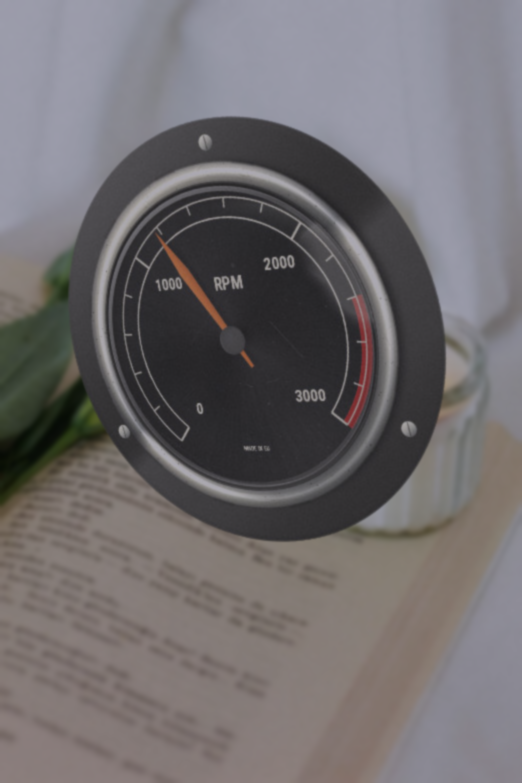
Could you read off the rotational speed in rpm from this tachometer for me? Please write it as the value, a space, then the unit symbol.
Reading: 1200 rpm
